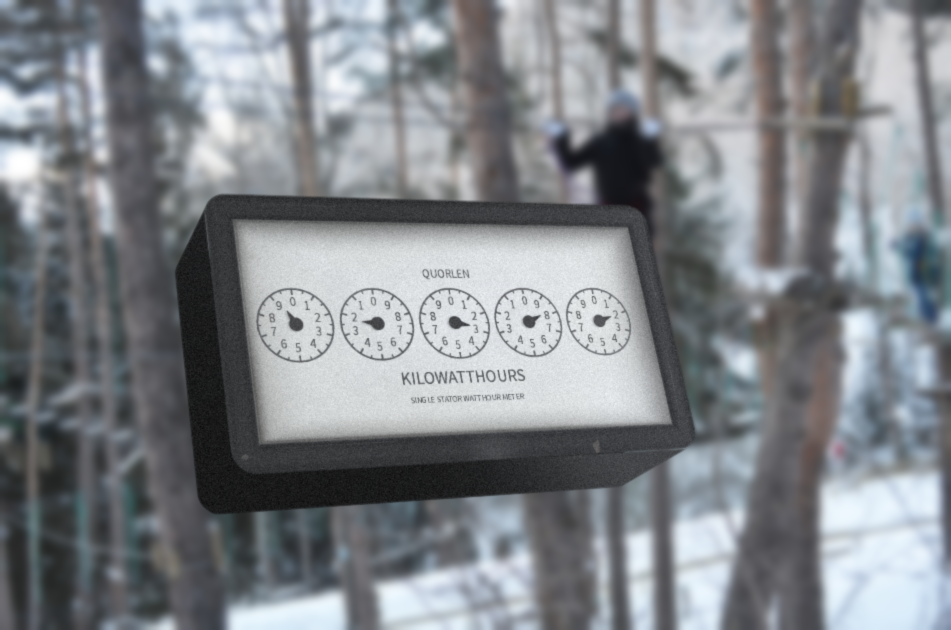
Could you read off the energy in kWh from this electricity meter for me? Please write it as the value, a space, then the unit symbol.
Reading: 92282 kWh
